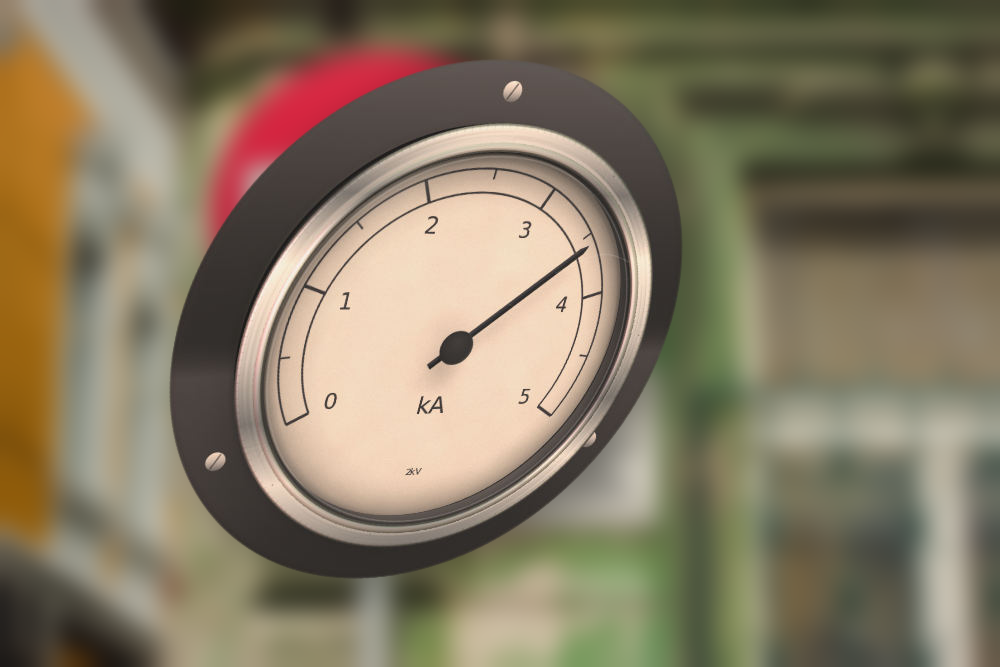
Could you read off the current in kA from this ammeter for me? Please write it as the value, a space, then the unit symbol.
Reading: 3.5 kA
